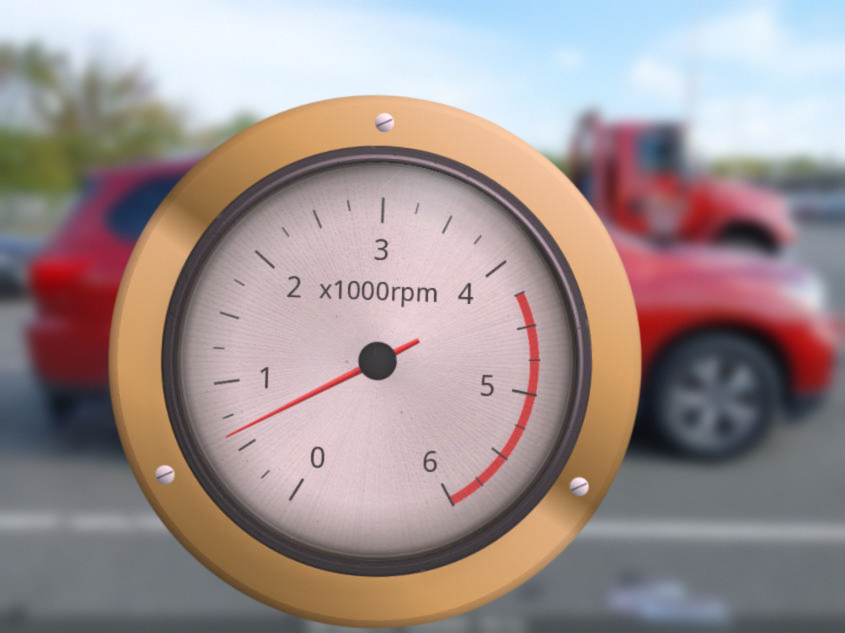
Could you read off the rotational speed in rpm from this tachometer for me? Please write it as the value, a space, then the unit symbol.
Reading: 625 rpm
